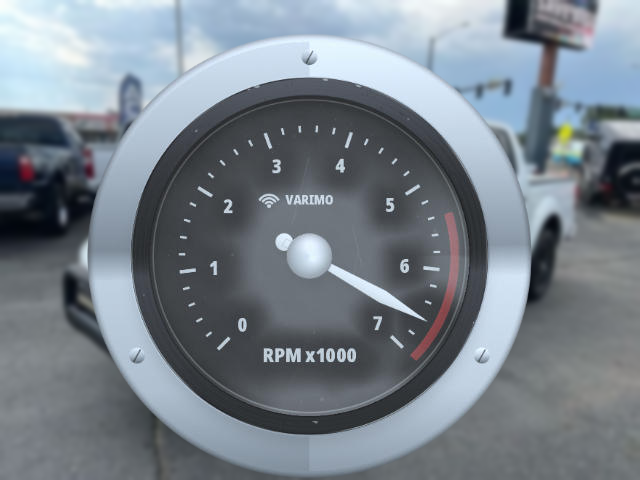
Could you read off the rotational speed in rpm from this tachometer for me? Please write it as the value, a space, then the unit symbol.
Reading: 6600 rpm
